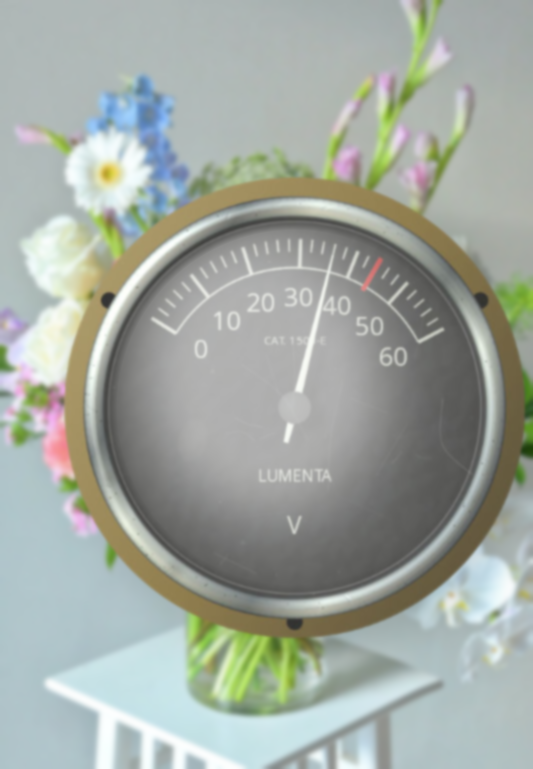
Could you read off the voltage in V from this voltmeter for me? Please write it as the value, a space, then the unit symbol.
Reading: 36 V
